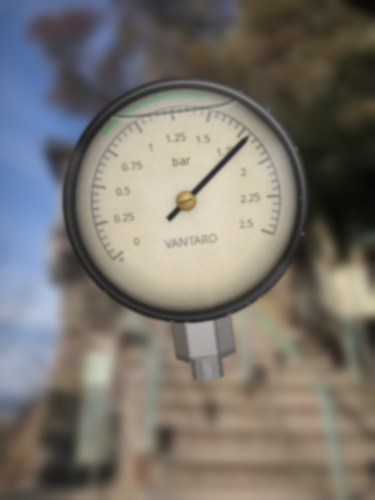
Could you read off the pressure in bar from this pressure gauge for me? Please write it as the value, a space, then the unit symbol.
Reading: 1.8 bar
